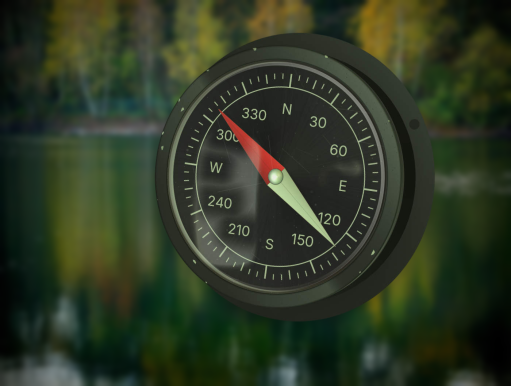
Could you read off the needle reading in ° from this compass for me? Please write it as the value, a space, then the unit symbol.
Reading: 310 °
